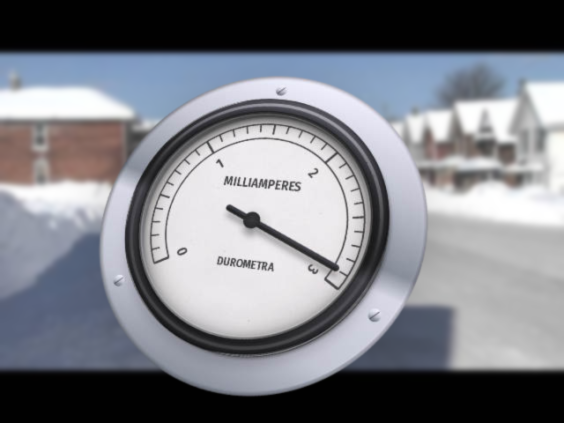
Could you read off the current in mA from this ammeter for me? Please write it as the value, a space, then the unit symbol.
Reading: 2.9 mA
